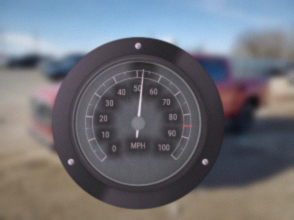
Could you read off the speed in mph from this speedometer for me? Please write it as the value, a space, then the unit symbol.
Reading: 52.5 mph
